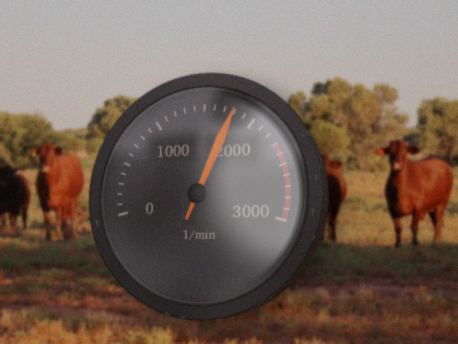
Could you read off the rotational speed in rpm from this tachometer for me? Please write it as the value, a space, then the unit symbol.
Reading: 1800 rpm
